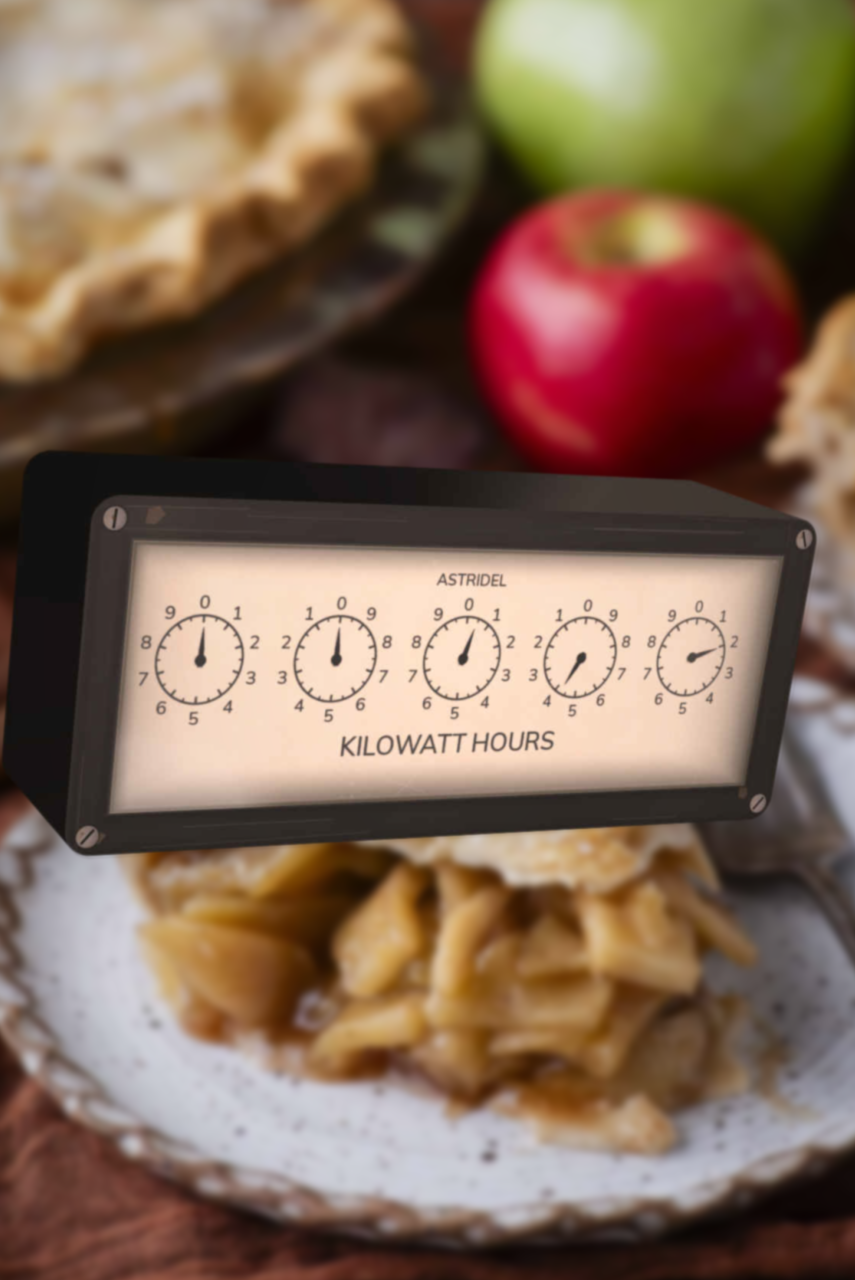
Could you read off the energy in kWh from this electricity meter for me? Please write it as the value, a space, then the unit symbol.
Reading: 42 kWh
